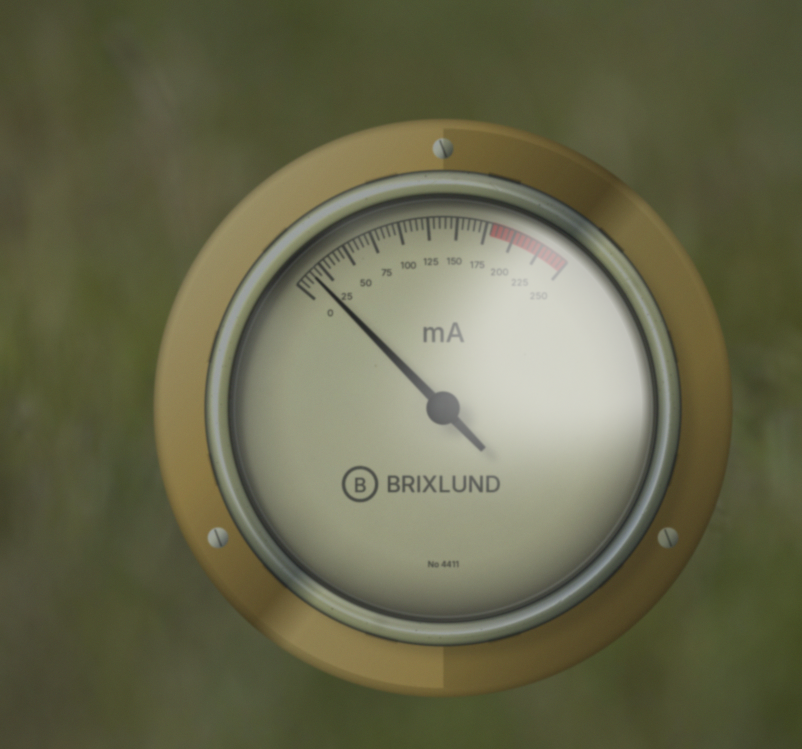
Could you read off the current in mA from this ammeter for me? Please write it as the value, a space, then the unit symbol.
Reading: 15 mA
